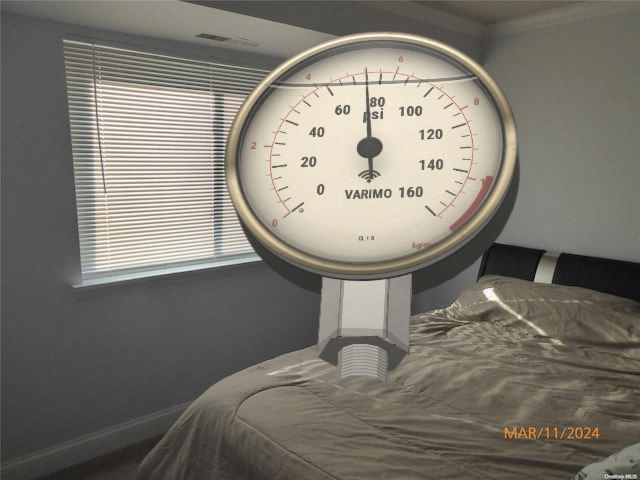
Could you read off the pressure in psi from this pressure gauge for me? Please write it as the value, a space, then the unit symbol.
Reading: 75 psi
